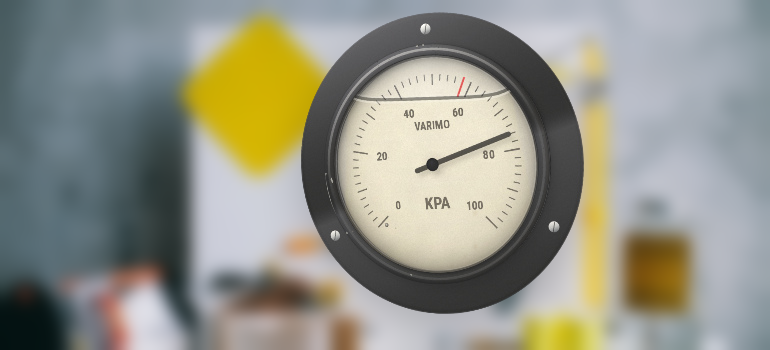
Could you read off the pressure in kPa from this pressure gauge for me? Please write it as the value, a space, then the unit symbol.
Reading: 76 kPa
